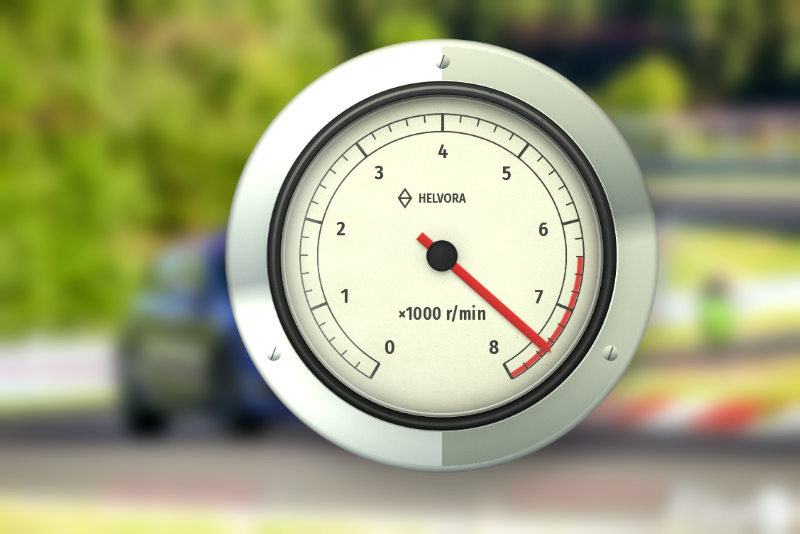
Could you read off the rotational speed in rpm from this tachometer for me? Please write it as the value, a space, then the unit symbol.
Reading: 7500 rpm
